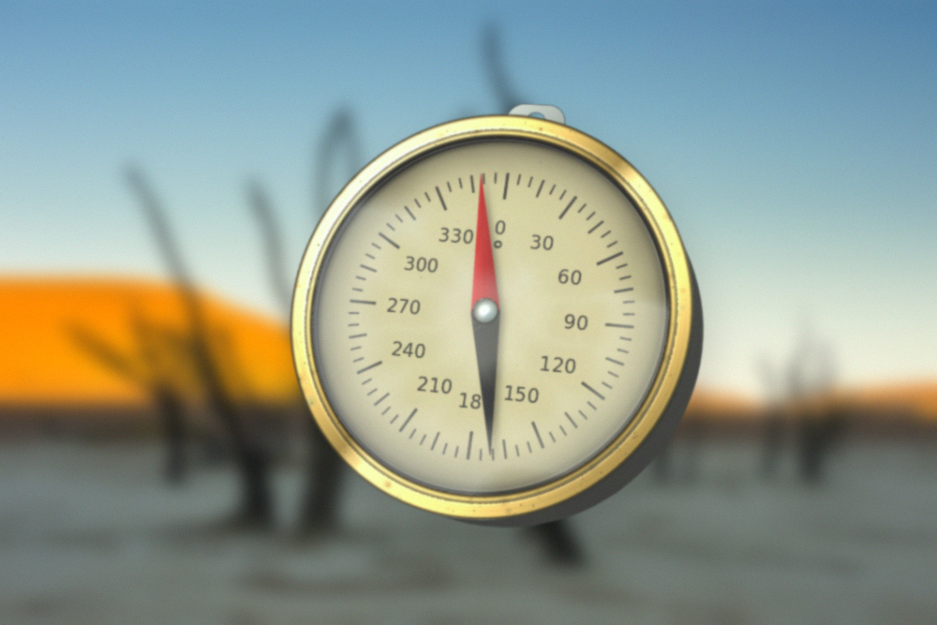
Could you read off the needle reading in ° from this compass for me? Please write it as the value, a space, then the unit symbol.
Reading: 350 °
